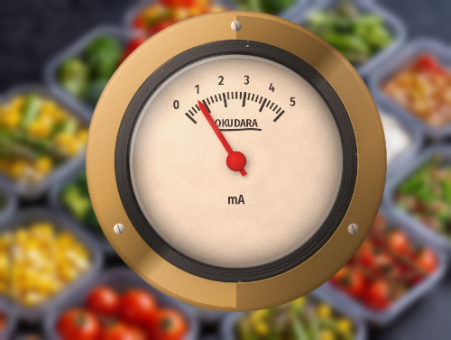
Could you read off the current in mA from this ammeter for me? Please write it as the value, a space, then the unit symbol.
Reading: 0.8 mA
